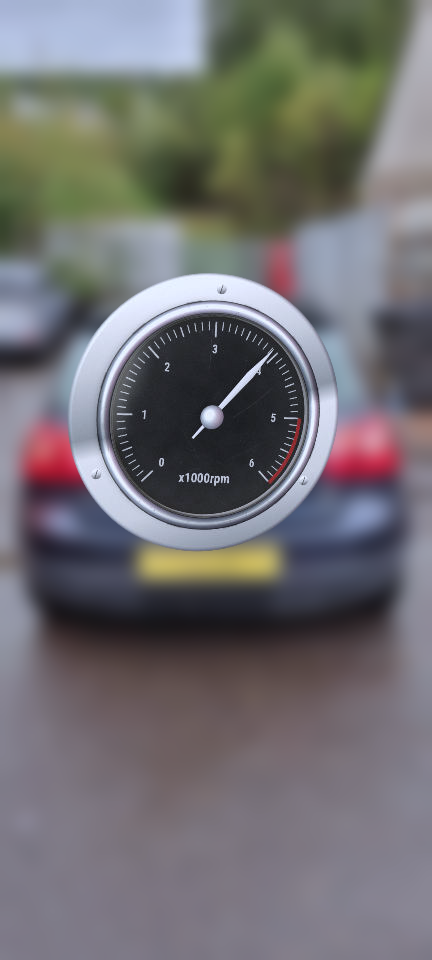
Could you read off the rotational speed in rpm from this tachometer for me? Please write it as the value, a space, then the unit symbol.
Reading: 3900 rpm
